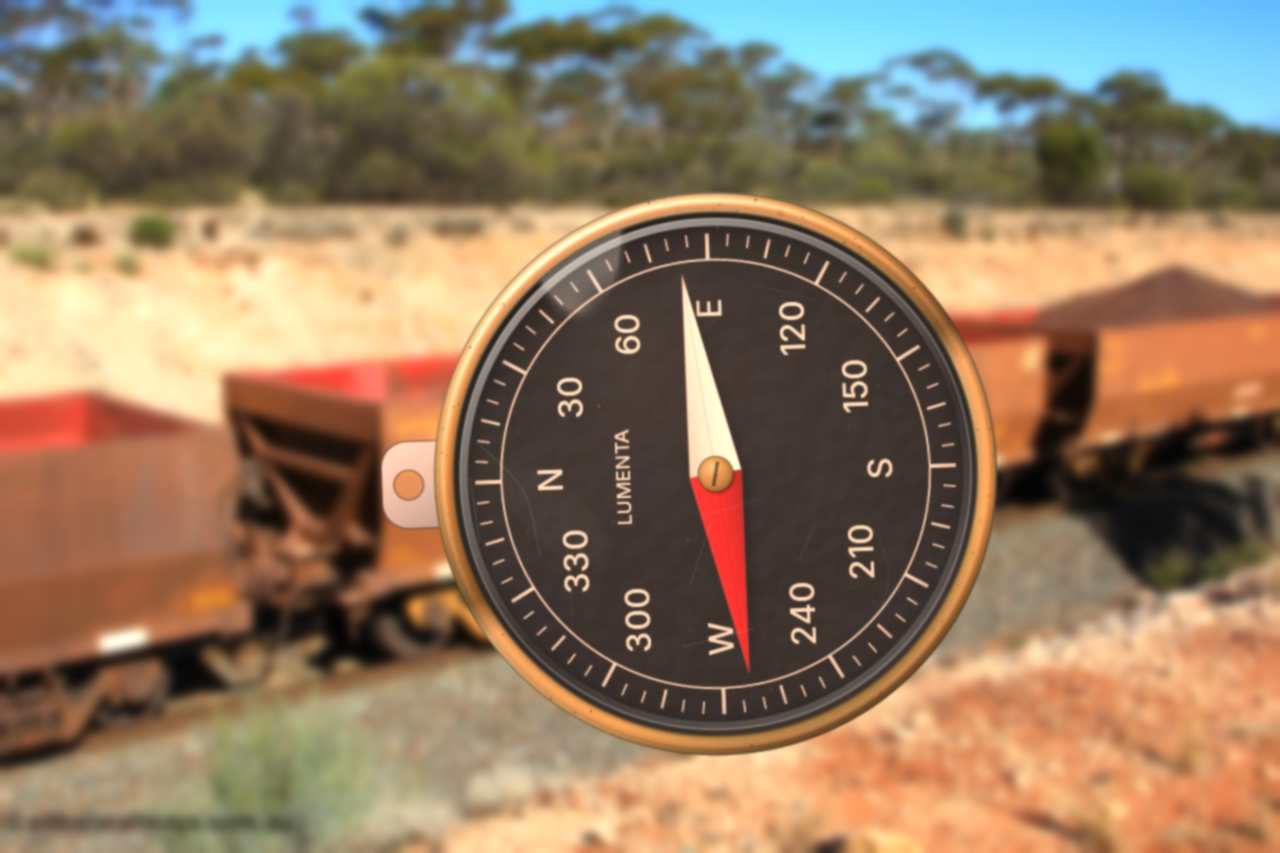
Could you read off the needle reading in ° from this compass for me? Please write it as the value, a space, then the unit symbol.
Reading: 262.5 °
